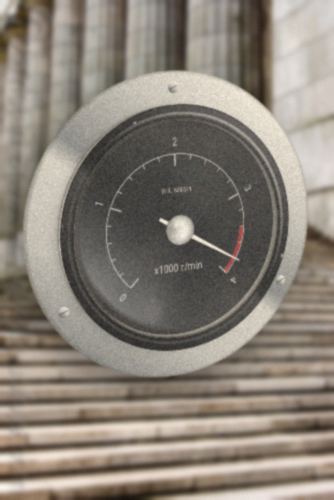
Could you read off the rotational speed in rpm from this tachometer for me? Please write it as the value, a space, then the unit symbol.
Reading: 3800 rpm
